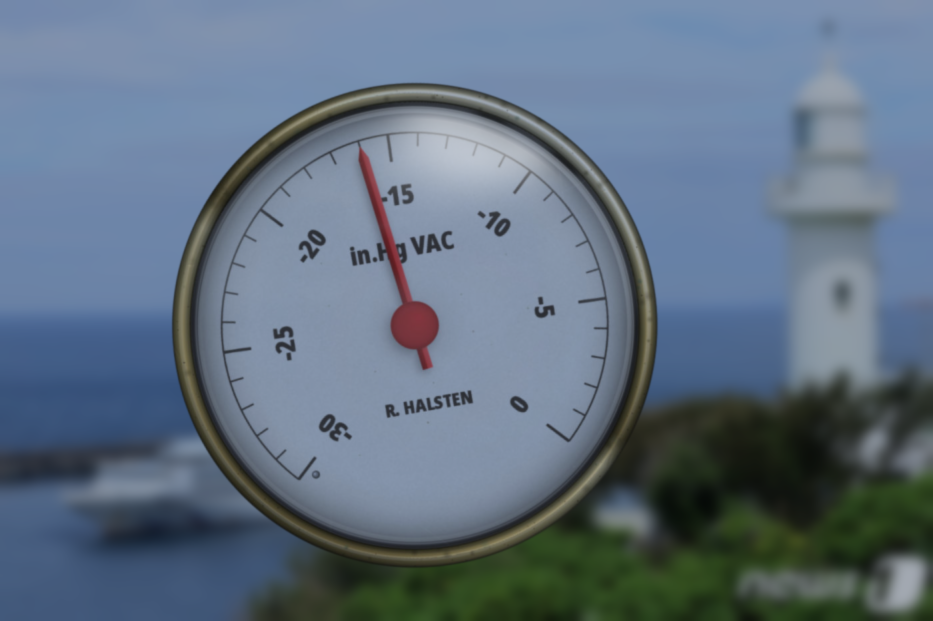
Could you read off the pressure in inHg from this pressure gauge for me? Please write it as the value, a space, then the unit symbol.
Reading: -16 inHg
